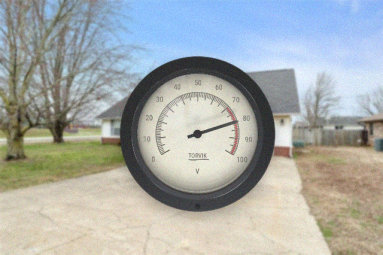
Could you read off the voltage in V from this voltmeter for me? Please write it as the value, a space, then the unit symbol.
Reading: 80 V
